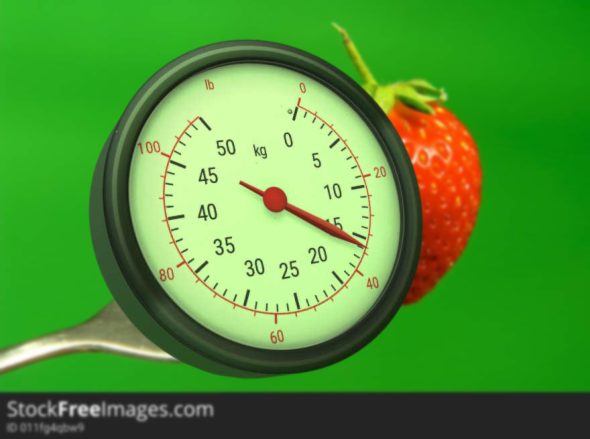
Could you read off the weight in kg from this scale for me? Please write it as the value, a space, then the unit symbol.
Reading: 16 kg
